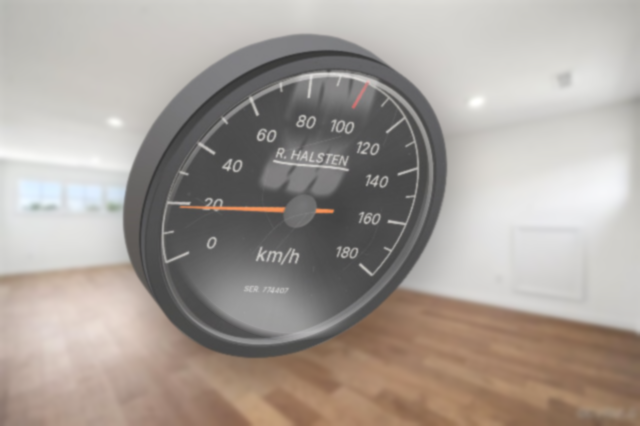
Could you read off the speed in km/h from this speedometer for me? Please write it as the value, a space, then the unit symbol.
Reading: 20 km/h
